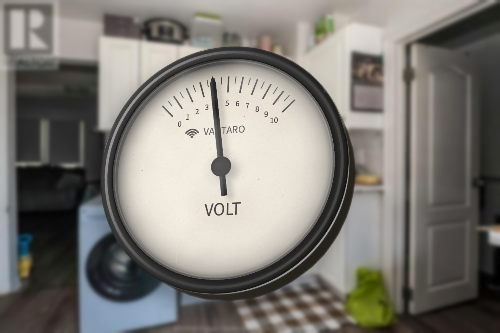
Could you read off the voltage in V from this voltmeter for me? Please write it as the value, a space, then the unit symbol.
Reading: 4 V
